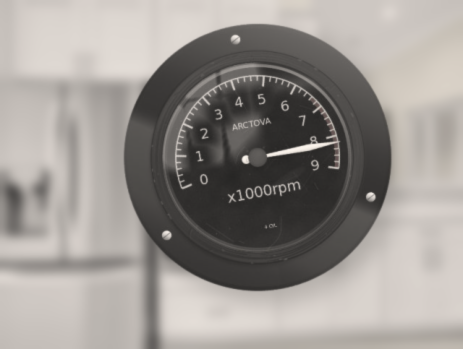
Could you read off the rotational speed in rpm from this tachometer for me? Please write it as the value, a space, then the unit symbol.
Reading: 8200 rpm
